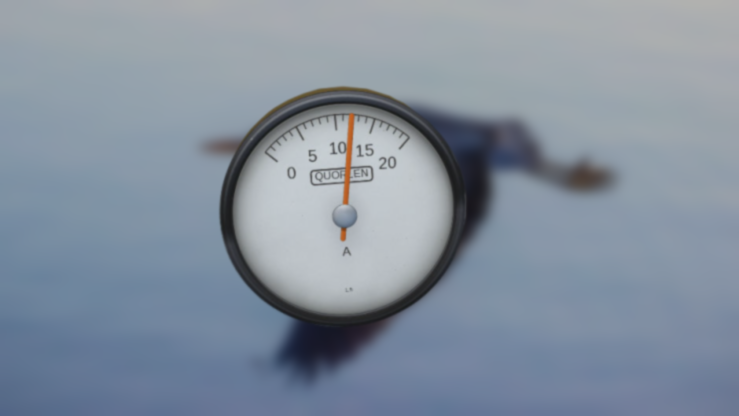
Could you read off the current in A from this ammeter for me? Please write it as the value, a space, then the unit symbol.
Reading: 12 A
